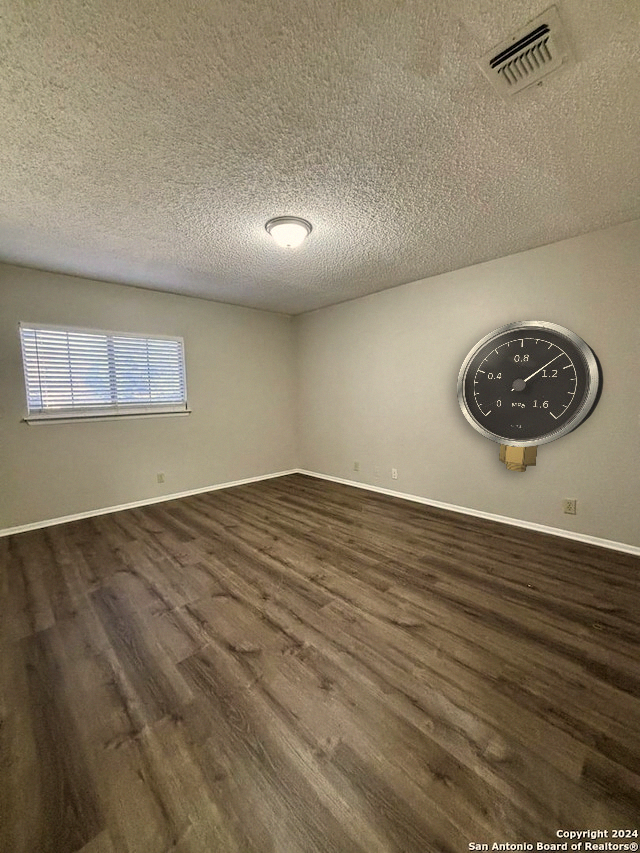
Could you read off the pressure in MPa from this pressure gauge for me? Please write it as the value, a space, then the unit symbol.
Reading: 1.1 MPa
